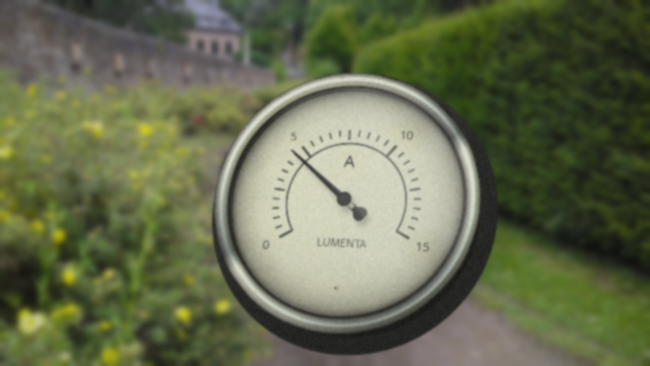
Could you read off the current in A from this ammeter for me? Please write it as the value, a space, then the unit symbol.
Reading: 4.5 A
